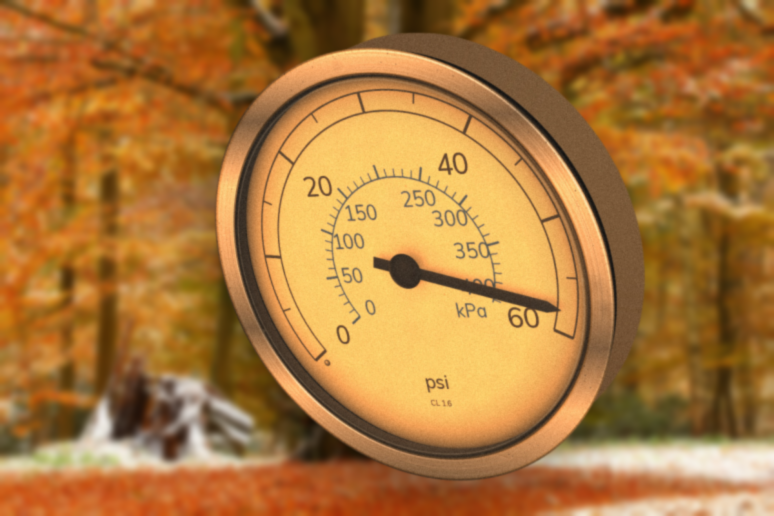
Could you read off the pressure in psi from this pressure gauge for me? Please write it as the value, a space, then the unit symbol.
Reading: 57.5 psi
